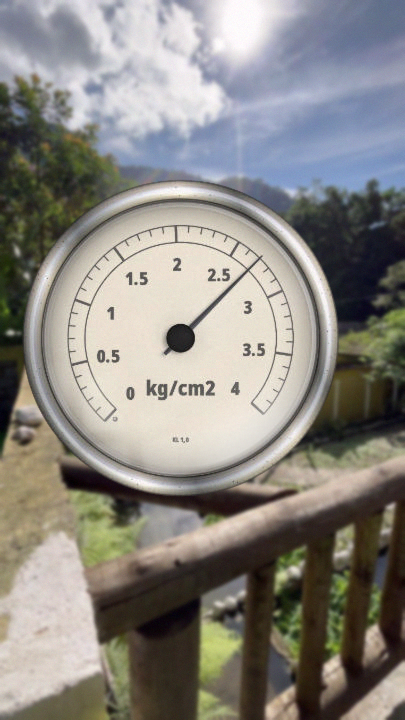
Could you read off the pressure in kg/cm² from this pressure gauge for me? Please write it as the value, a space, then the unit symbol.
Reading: 2.7 kg/cm²
